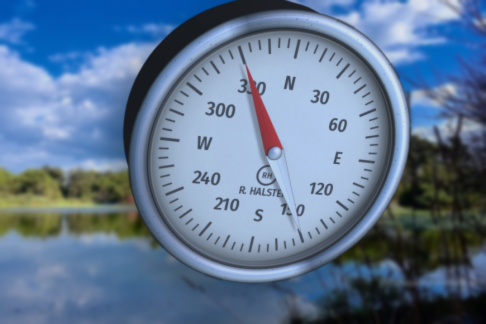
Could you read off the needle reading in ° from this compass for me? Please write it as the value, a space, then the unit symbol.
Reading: 330 °
